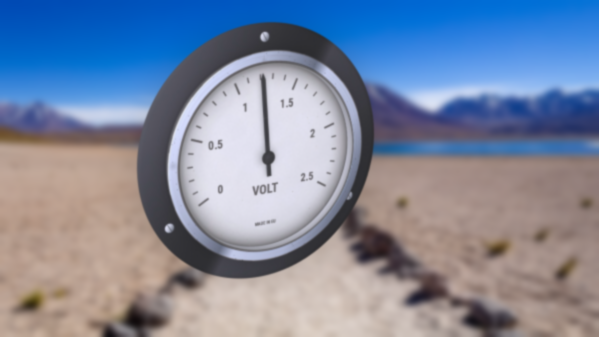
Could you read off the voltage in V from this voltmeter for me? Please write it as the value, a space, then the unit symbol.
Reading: 1.2 V
